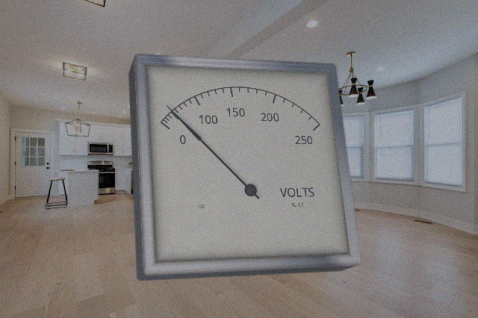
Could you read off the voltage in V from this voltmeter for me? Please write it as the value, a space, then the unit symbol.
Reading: 50 V
